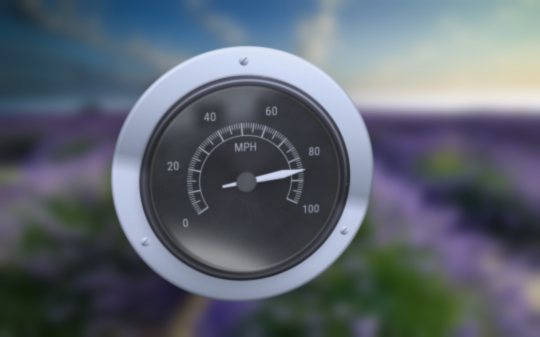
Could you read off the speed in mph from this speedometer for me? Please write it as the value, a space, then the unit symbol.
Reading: 85 mph
